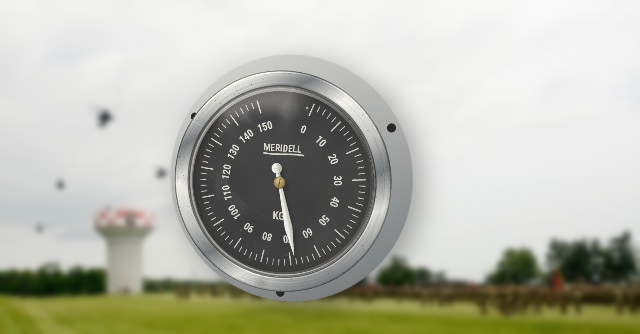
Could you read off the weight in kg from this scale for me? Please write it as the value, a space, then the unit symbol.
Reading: 68 kg
